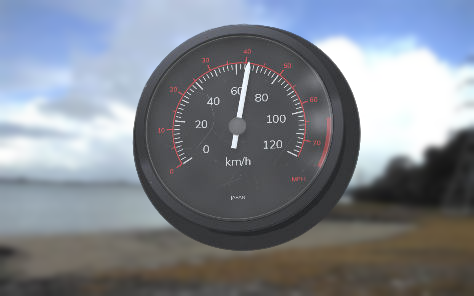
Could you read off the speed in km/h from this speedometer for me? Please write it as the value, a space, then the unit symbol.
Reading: 66 km/h
